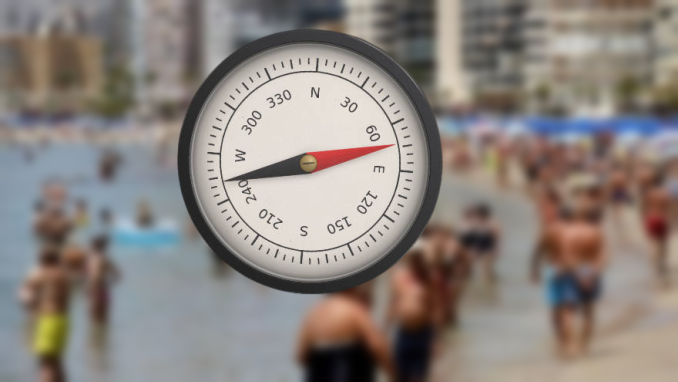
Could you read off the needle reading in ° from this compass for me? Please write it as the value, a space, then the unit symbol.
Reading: 72.5 °
